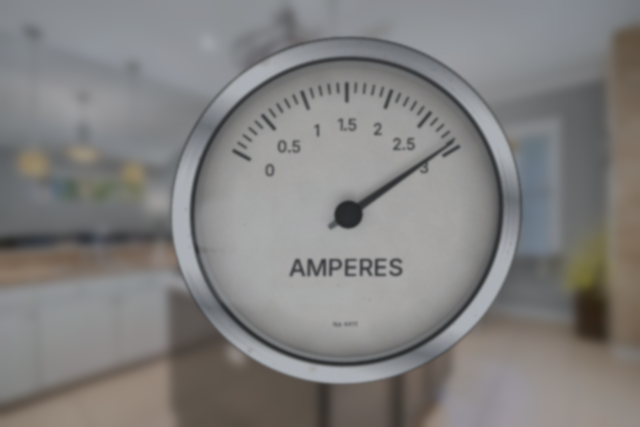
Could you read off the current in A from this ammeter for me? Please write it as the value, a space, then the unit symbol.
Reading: 2.9 A
